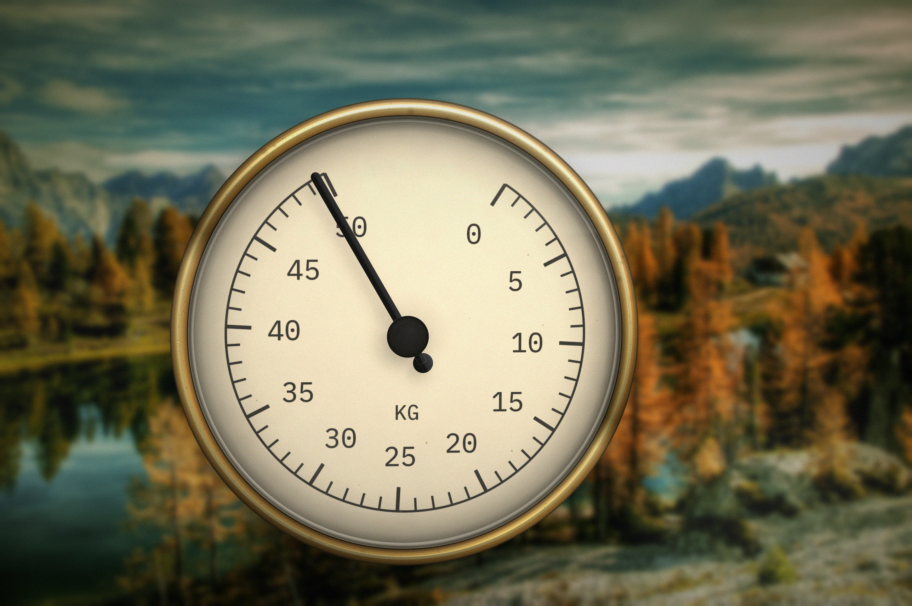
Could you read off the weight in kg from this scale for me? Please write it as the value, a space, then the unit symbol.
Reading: 49.5 kg
